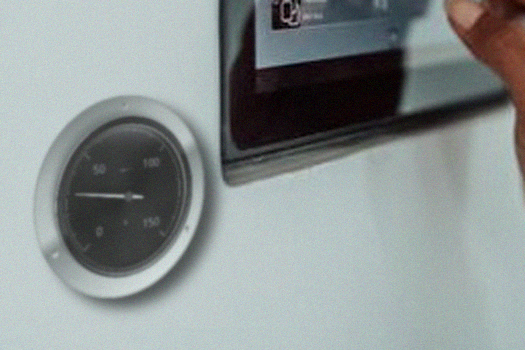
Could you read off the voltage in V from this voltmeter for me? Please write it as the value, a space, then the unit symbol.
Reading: 30 V
